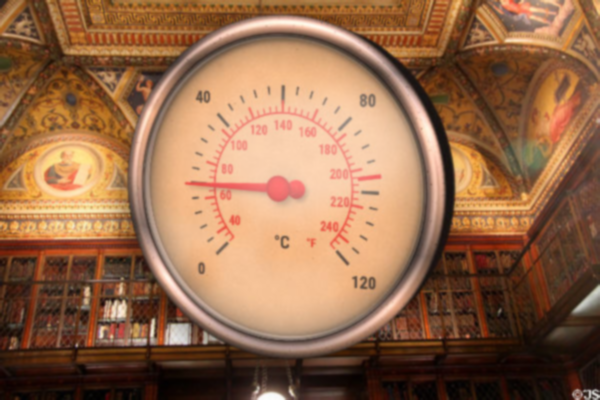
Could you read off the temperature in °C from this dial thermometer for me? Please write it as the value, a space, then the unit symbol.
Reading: 20 °C
